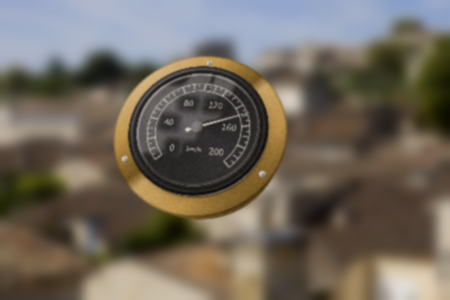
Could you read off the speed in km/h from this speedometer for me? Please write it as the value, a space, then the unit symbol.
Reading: 150 km/h
